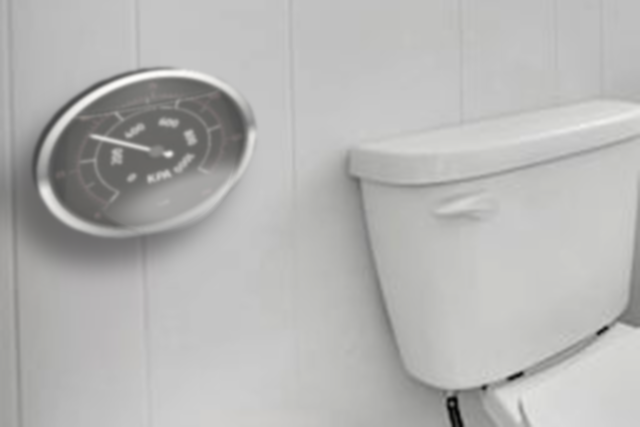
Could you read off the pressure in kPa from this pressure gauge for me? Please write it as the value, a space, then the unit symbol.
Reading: 300 kPa
